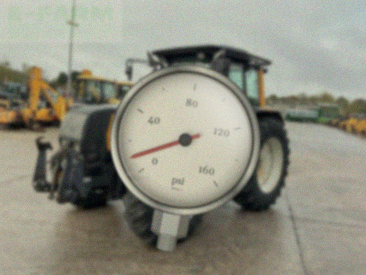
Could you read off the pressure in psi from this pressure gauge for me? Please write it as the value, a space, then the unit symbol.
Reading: 10 psi
